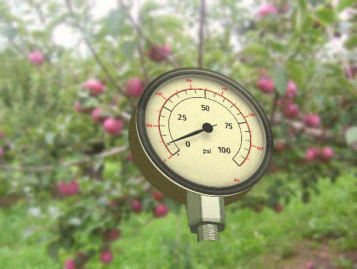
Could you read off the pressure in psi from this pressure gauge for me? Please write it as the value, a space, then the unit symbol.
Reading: 5 psi
